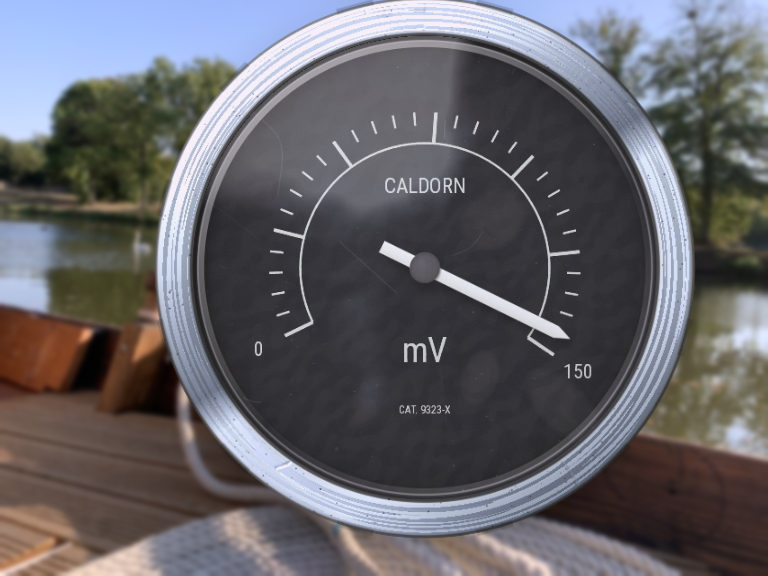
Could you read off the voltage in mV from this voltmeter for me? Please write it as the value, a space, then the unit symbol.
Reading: 145 mV
